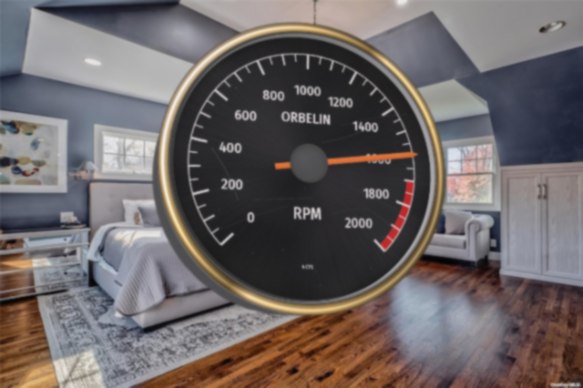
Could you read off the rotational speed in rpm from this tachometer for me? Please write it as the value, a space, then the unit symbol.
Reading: 1600 rpm
